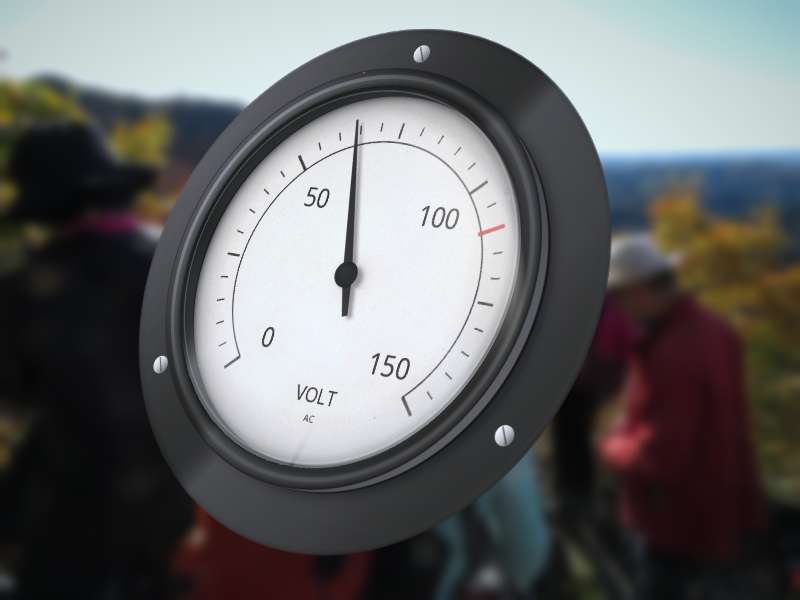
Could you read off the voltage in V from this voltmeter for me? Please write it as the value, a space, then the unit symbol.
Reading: 65 V
